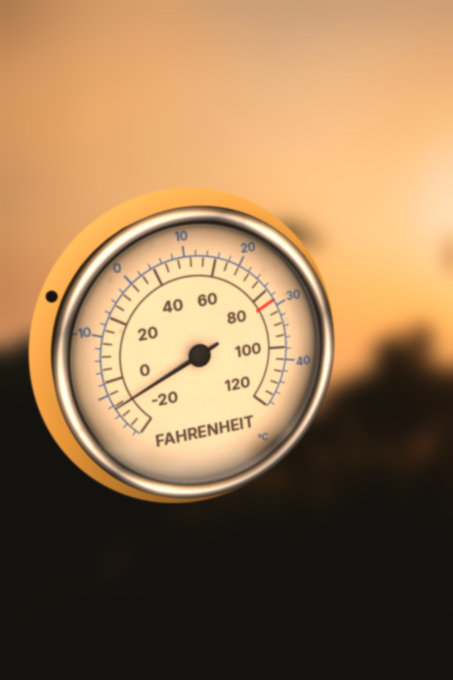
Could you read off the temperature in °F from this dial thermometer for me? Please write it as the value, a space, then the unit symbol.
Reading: -8 °F
